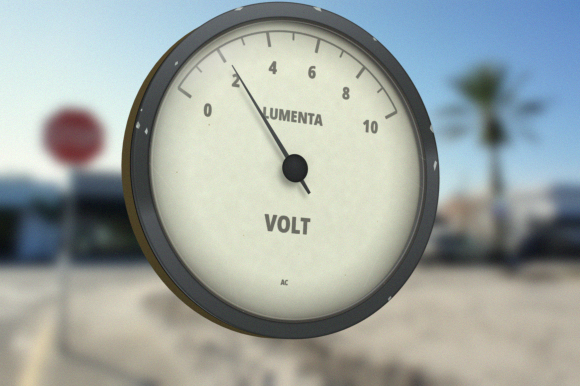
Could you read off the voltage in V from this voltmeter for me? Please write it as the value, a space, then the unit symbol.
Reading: 2 V
